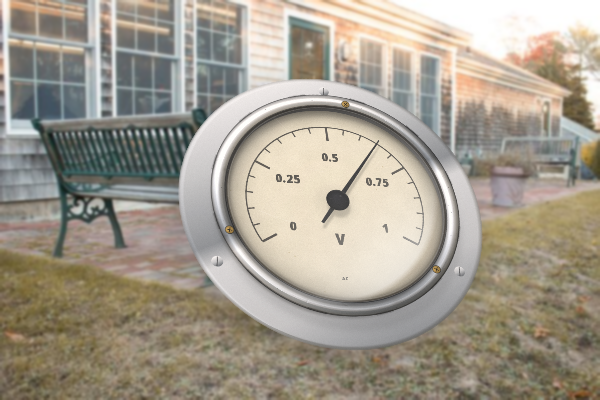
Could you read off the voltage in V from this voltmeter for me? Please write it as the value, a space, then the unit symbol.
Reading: 0.65 V
